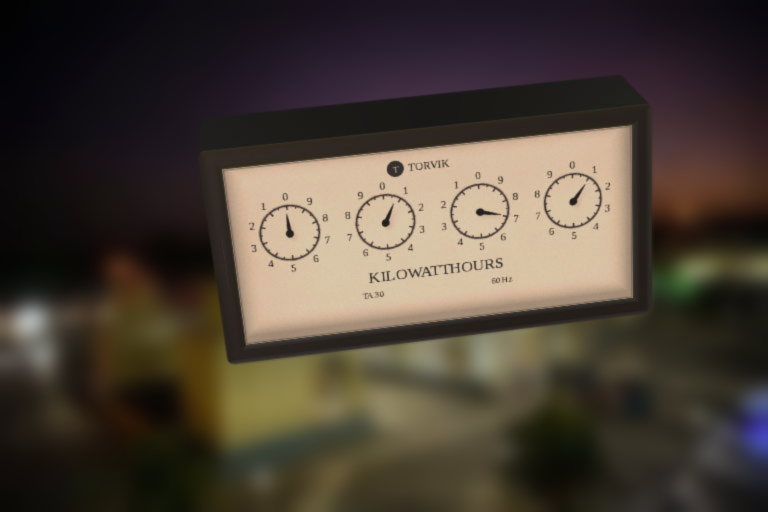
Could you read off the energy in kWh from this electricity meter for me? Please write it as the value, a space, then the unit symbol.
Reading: 71 kWh
